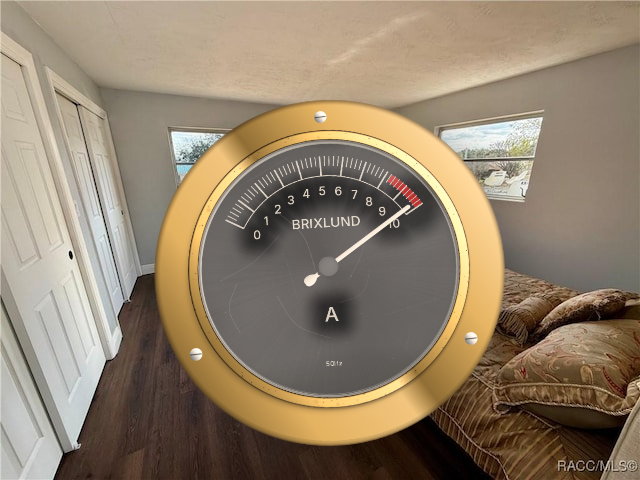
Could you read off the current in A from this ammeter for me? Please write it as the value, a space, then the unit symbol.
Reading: 9.8 A
